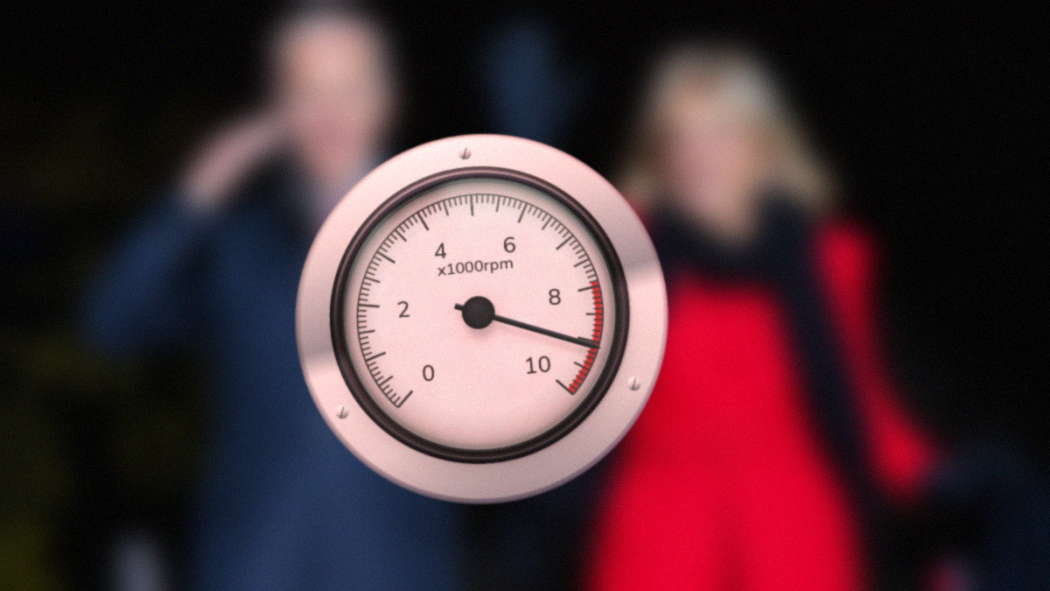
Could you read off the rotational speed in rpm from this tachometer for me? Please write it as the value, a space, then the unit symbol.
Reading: 9100 rpm
